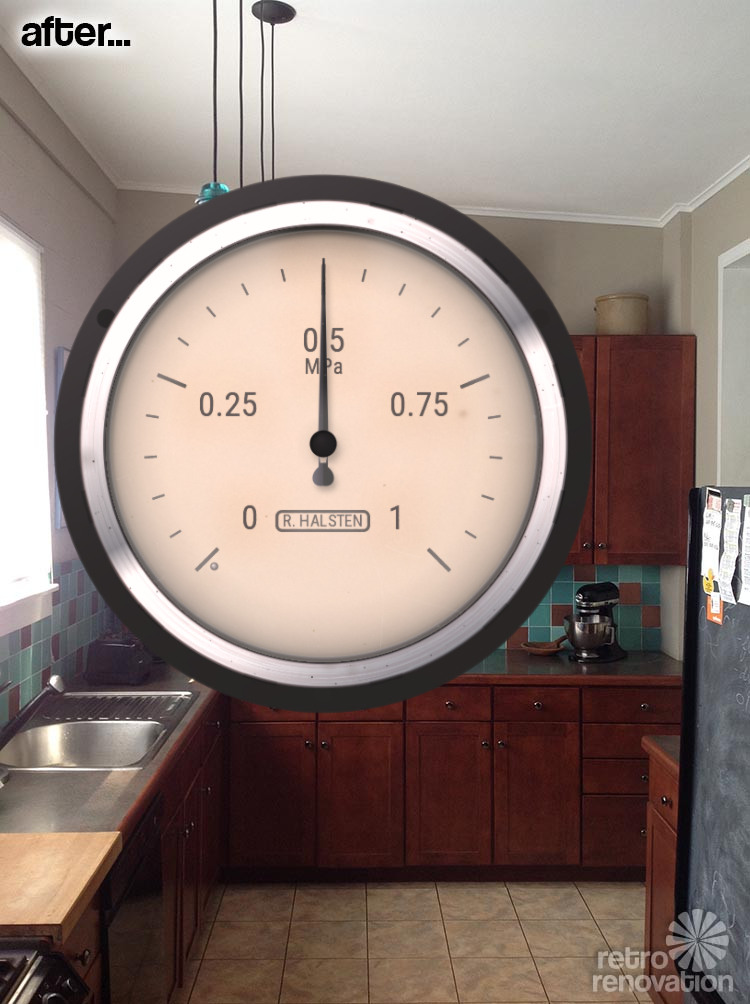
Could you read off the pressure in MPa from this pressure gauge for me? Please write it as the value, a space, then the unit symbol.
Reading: 0.5 MPa
